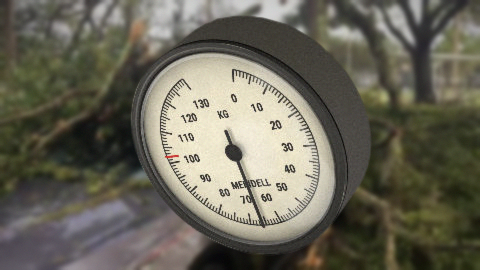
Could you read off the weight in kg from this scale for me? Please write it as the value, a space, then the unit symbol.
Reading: 65 kg
